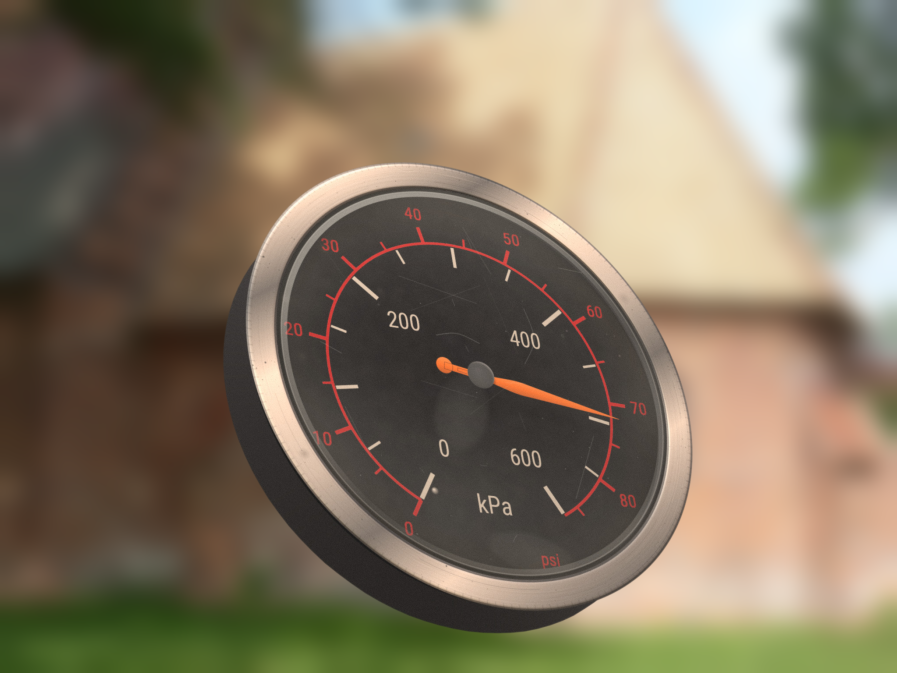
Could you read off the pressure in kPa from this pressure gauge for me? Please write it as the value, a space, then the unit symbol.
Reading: 500 kPa
